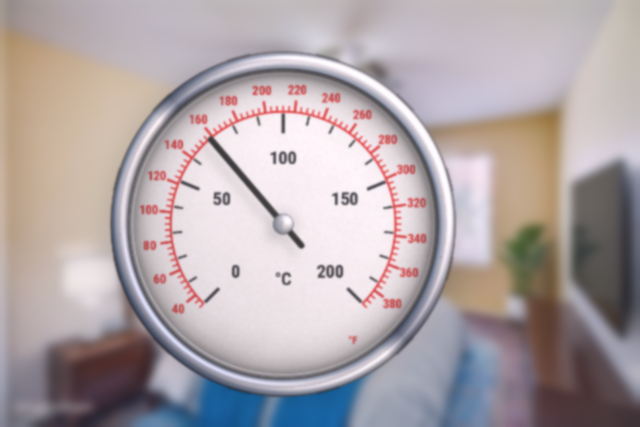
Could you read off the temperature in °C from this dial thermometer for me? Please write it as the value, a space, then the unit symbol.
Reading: 70 °C
